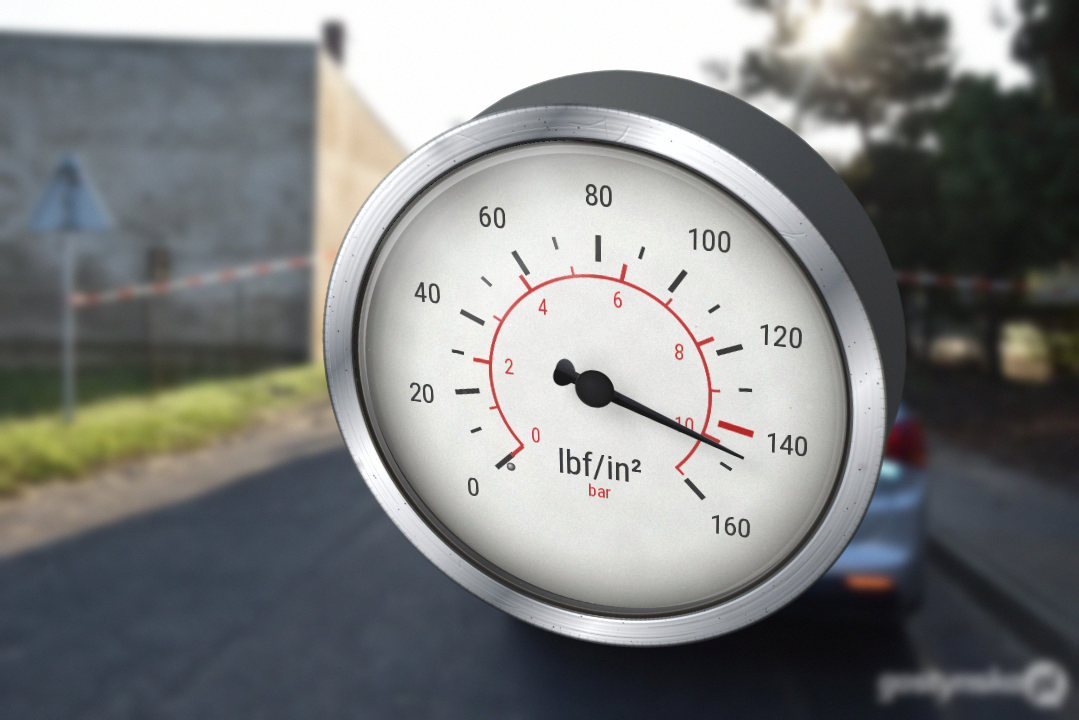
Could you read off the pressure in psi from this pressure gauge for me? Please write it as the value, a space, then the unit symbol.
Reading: 145 psi
